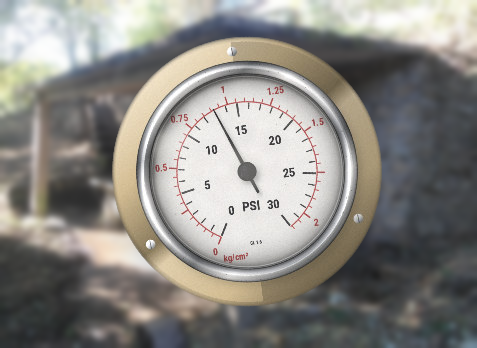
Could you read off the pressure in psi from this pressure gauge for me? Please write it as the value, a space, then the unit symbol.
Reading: 13 psi
